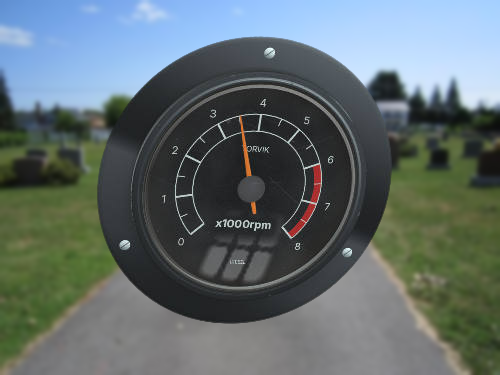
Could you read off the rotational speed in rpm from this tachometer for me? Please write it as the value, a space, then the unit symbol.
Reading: 3500 rpm
